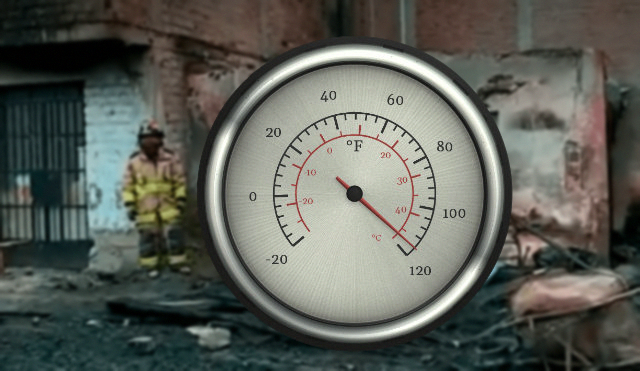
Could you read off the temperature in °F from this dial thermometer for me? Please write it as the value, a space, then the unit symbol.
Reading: 116 °F
